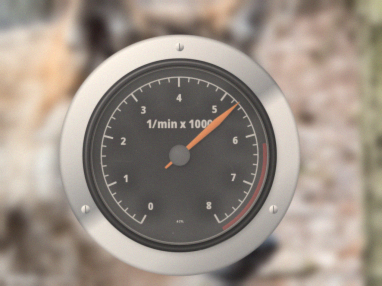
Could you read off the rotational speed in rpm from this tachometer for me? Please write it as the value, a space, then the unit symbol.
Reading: 5300 rpm
